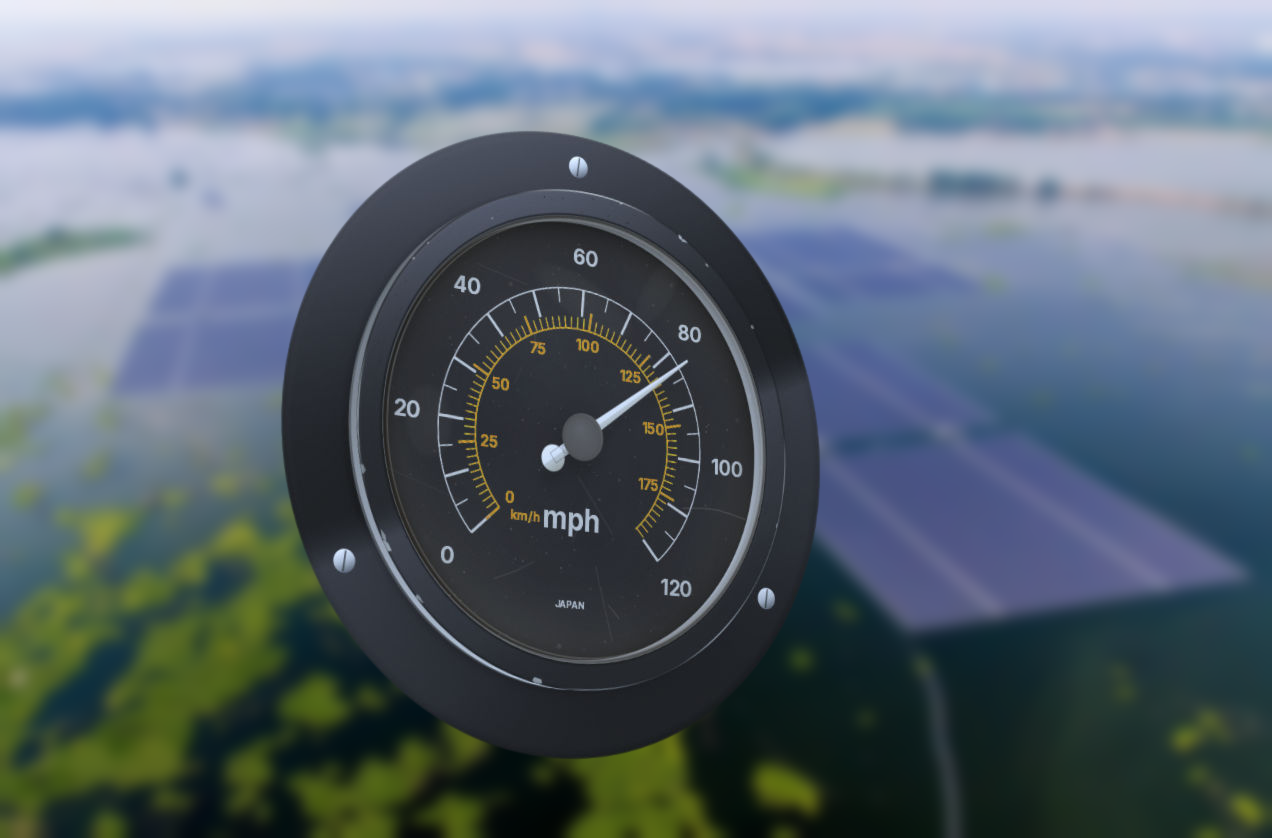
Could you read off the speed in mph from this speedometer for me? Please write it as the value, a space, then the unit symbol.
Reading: 82.5 mph
